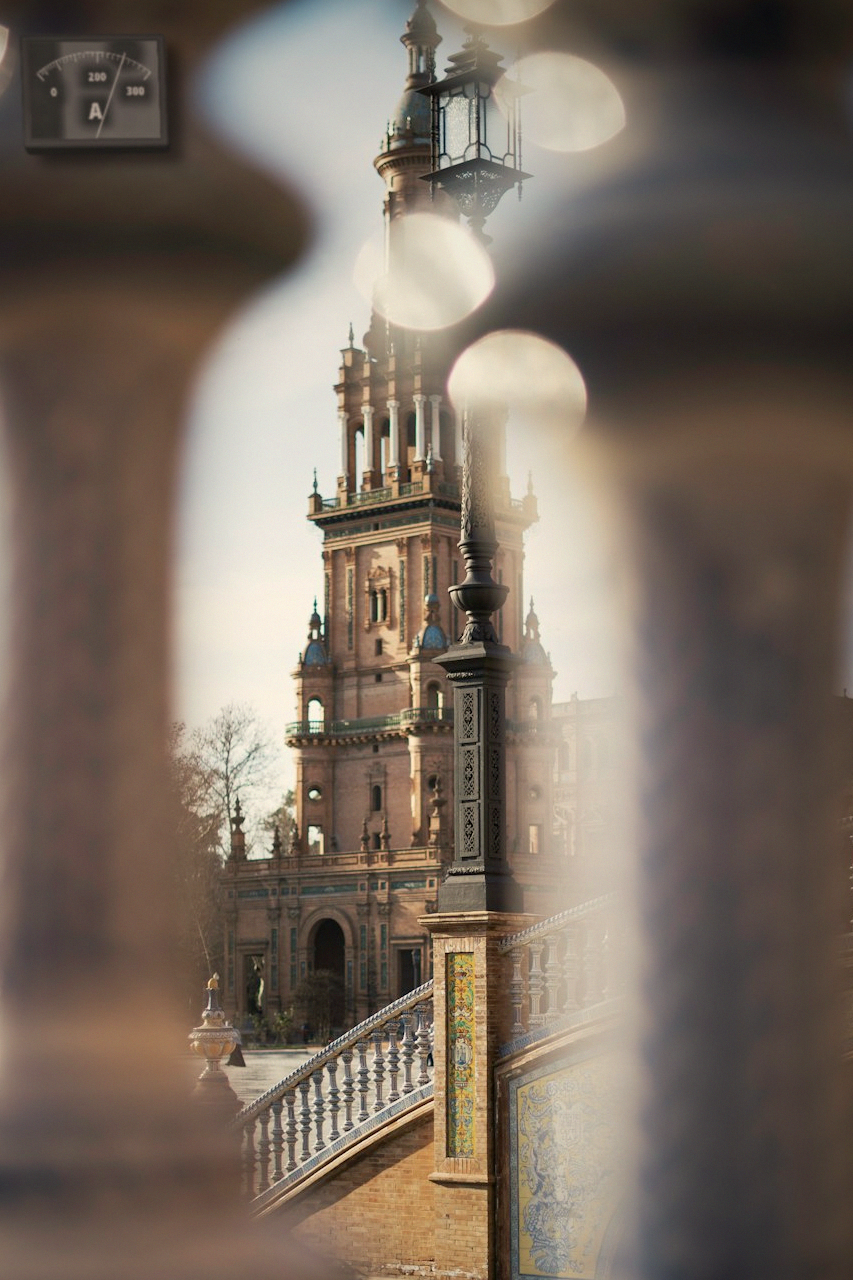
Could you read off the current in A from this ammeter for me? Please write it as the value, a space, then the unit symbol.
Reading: 250 A
